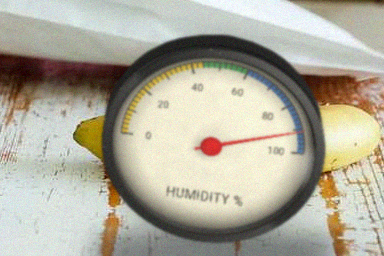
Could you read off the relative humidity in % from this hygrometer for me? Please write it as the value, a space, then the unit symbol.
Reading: 90 %
